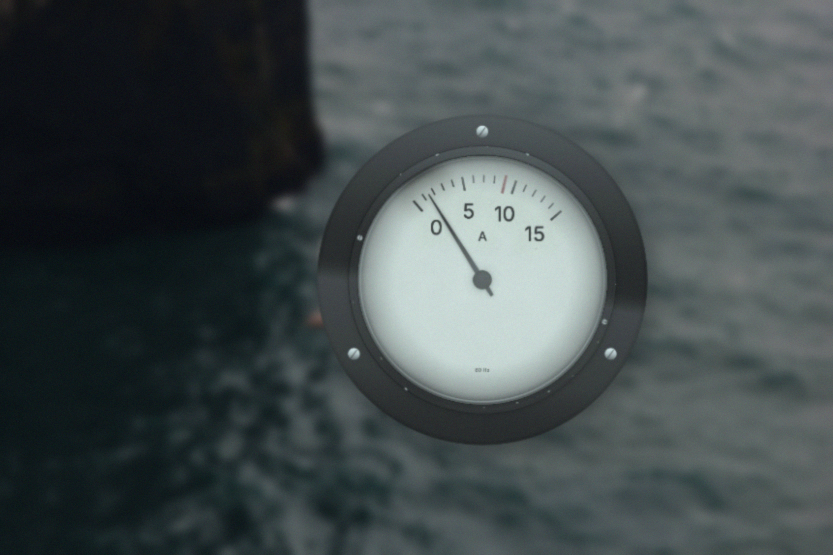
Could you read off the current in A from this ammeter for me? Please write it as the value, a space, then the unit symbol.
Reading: 1.5 A
